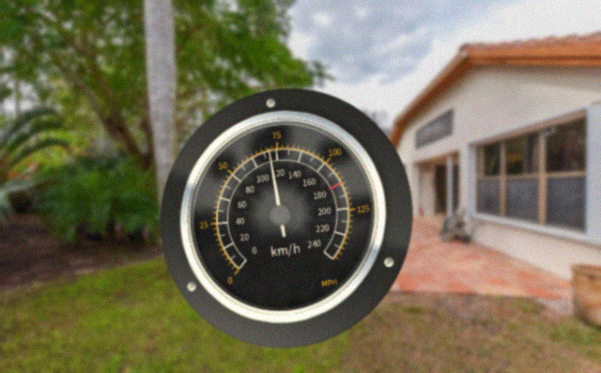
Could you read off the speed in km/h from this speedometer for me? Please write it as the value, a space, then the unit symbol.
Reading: 115 km/h
